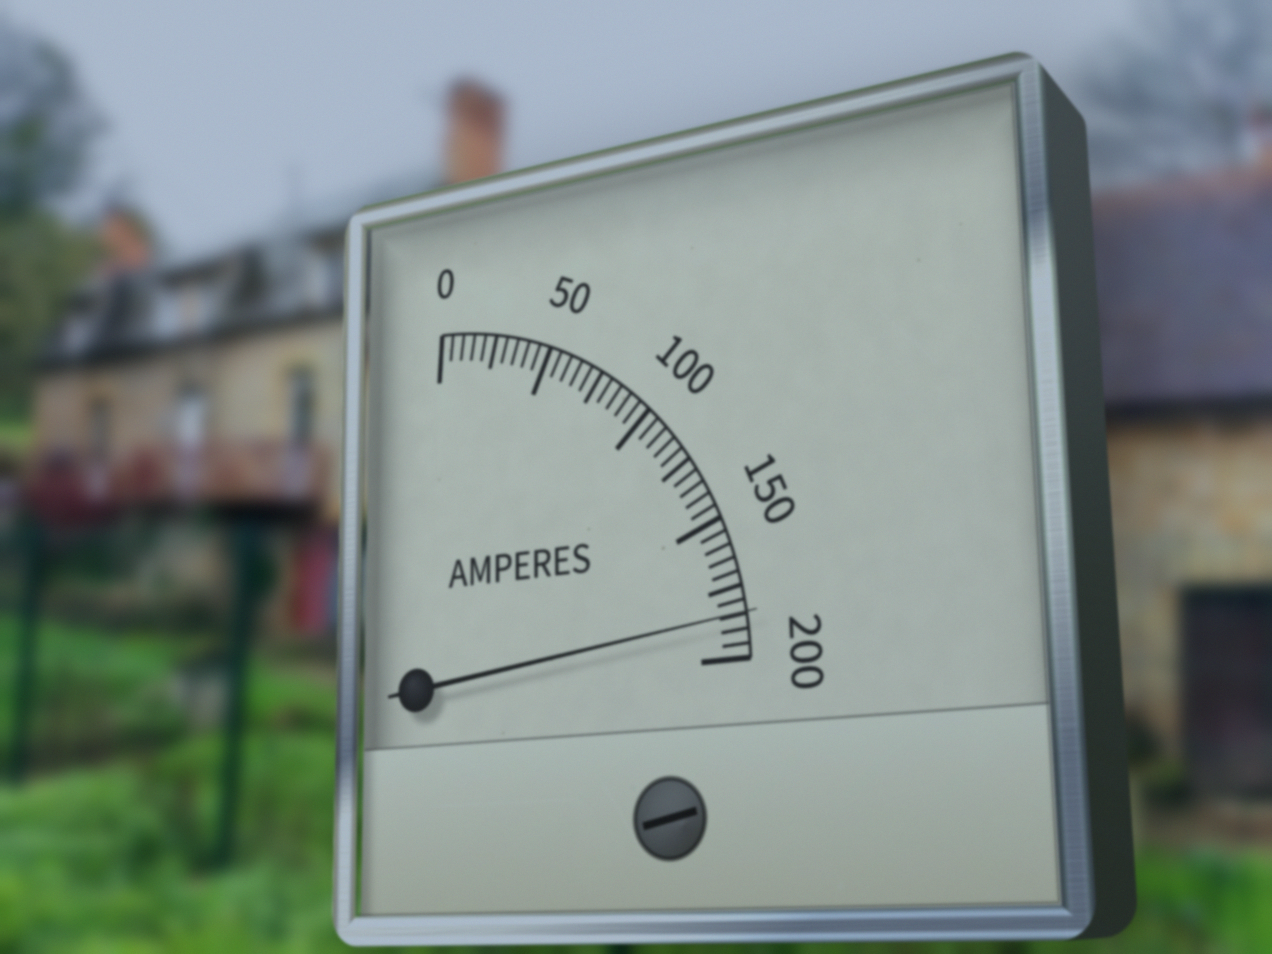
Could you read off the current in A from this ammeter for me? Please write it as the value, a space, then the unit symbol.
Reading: 185 A
